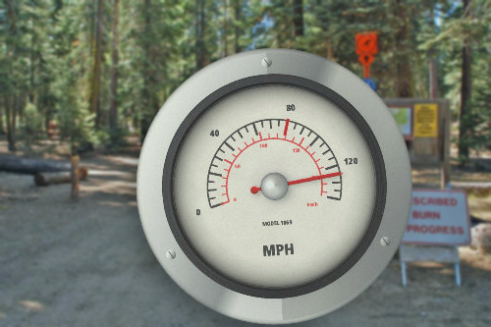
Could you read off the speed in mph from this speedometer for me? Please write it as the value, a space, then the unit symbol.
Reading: 125 mph
